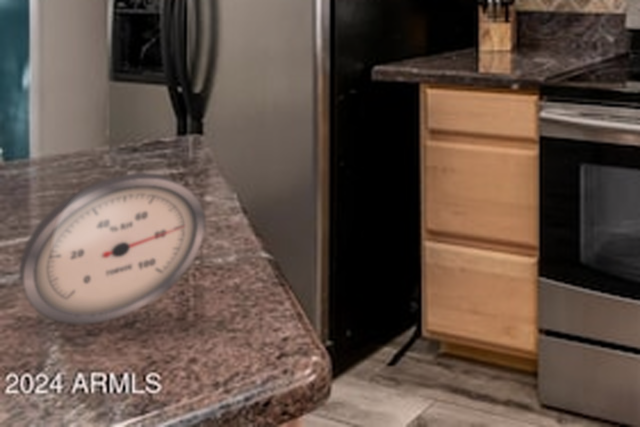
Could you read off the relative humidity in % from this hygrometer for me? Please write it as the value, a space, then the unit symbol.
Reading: 80 %
